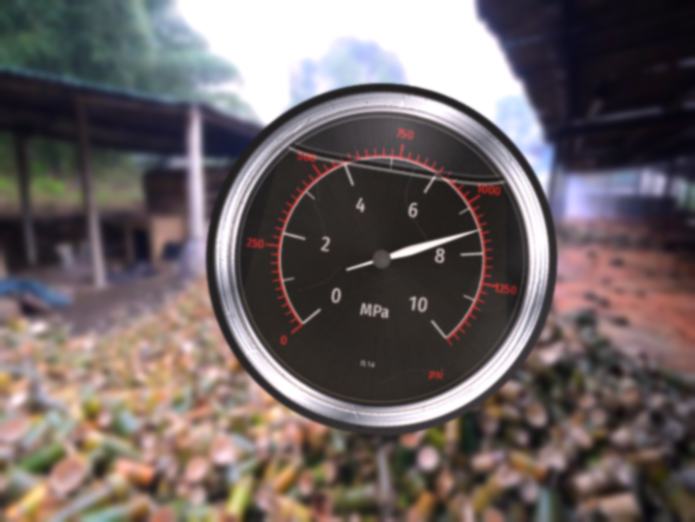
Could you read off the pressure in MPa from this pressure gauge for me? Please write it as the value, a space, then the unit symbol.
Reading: 7.5 MPa
